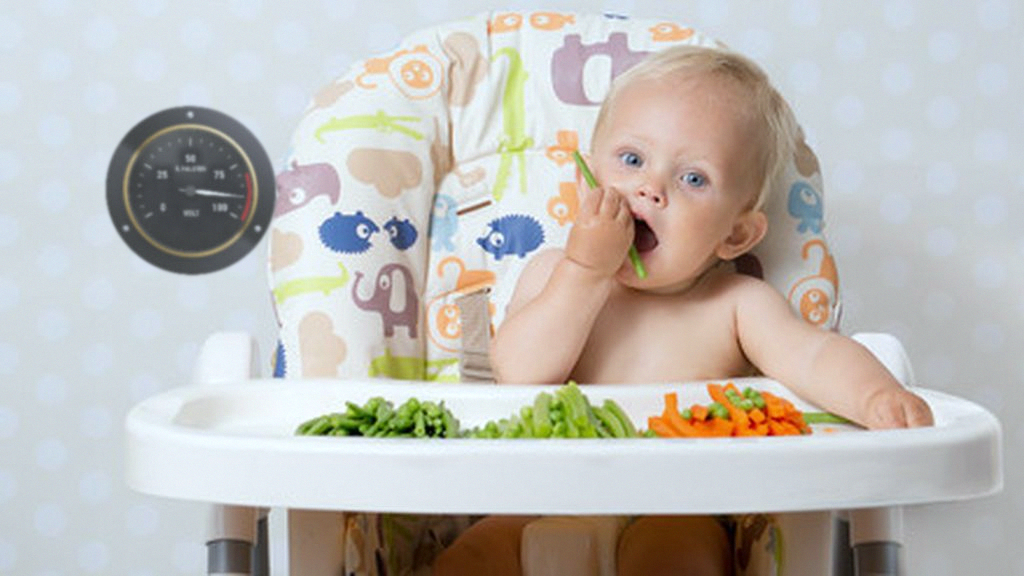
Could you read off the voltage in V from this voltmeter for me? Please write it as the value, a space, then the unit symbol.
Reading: 90 V
